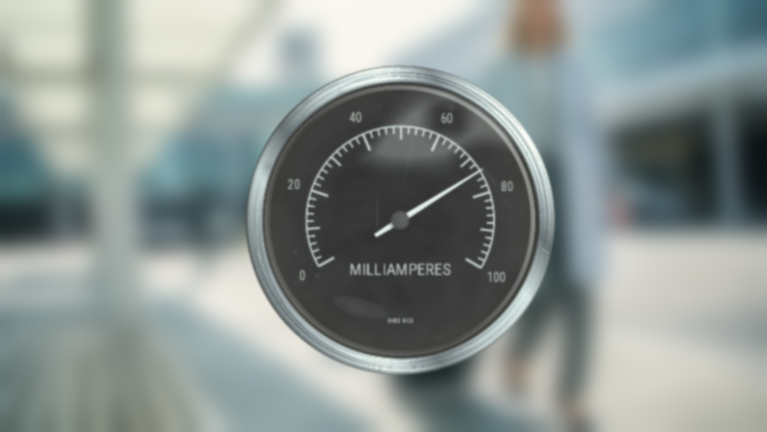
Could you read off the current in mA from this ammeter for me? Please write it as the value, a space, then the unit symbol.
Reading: 74 mA
